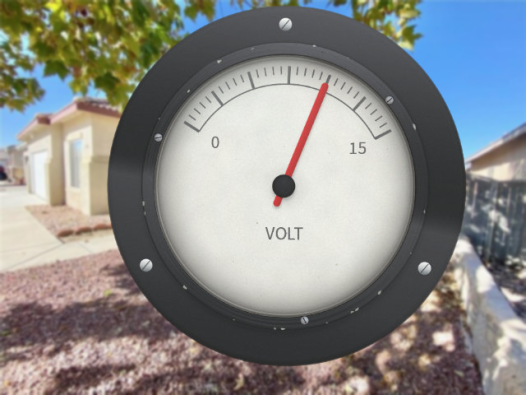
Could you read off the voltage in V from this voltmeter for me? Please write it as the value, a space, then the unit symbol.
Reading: 10 V
